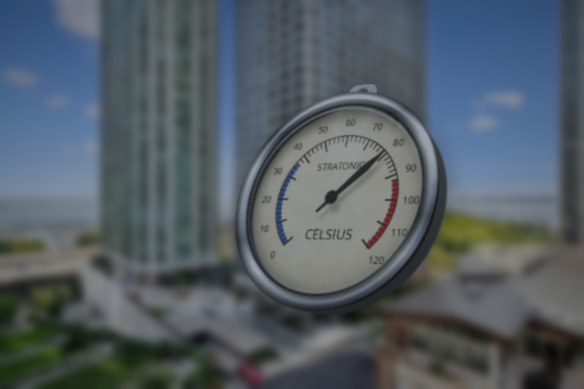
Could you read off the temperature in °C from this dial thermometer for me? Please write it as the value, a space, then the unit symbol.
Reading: 80 °C
